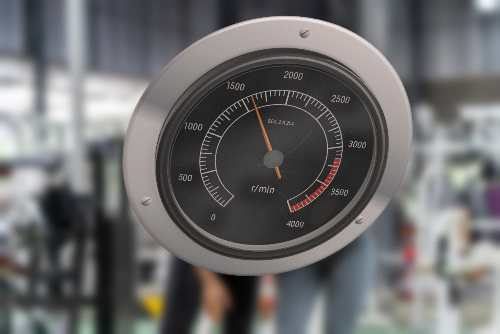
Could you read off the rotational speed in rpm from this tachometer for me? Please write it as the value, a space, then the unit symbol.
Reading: 1600 rpm
